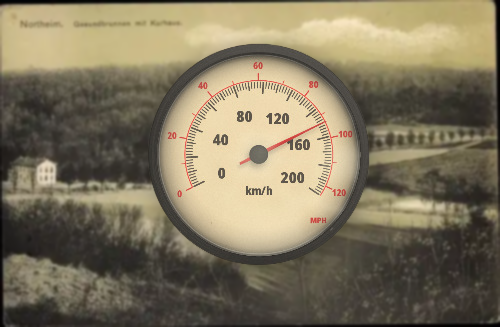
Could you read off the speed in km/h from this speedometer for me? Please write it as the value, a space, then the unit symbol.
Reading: 150 km/h
